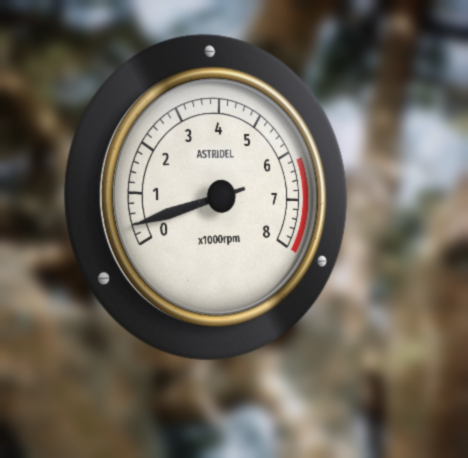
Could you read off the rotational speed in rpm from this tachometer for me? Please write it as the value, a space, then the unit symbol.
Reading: 400 rpm
